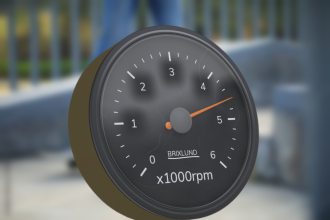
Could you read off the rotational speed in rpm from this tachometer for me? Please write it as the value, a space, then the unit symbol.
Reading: 4600 rpm
